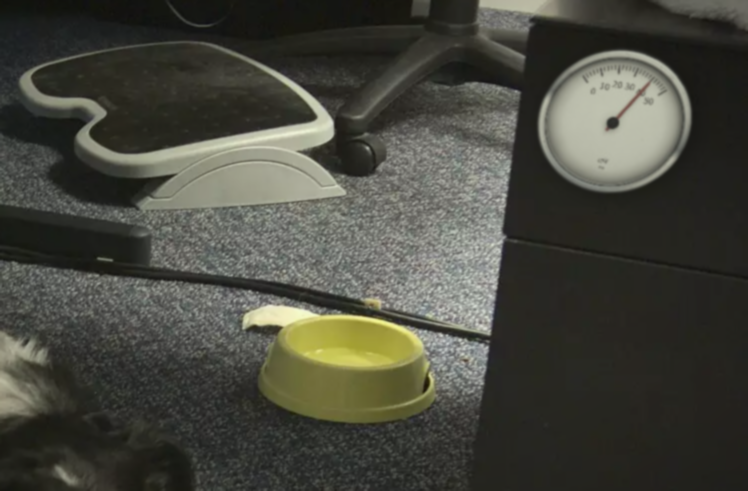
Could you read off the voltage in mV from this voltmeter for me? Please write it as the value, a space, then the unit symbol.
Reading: 40 mV
